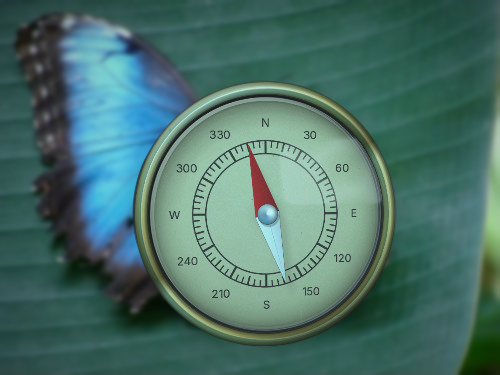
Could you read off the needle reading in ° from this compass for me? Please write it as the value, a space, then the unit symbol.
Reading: 345 °
